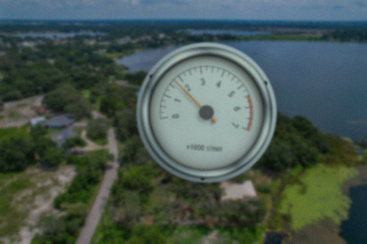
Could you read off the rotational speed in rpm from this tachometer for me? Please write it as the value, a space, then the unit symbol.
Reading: 1750 rpm
